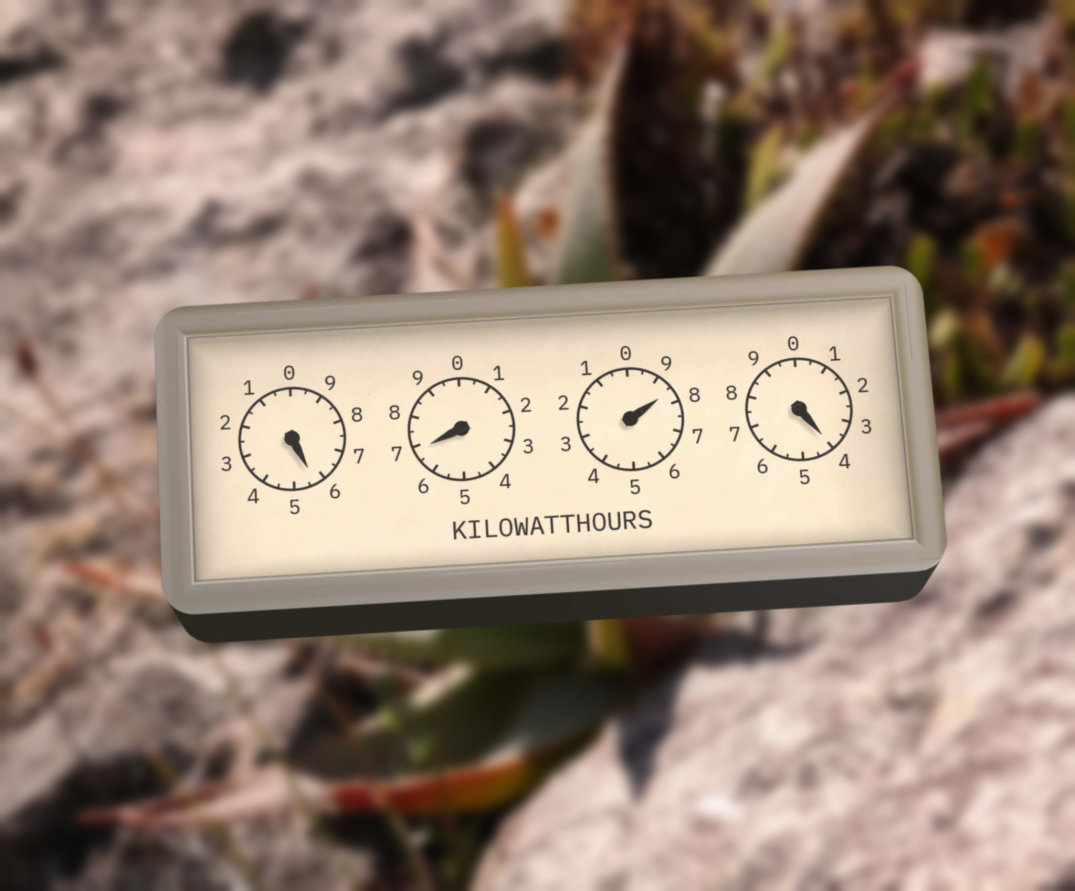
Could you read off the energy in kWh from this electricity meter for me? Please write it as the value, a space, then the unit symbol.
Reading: 5684 kWh
